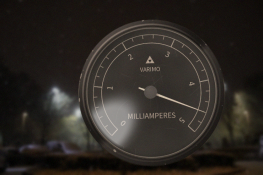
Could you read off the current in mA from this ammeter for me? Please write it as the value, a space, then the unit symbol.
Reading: 4.6 mA
